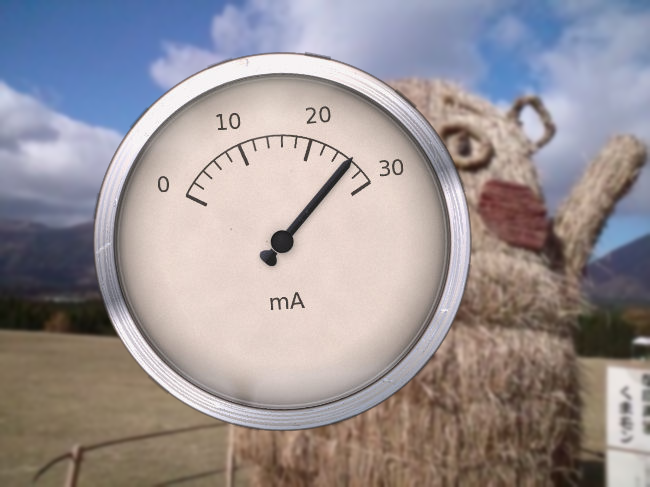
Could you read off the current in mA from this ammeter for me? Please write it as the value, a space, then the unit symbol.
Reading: 26 mA
